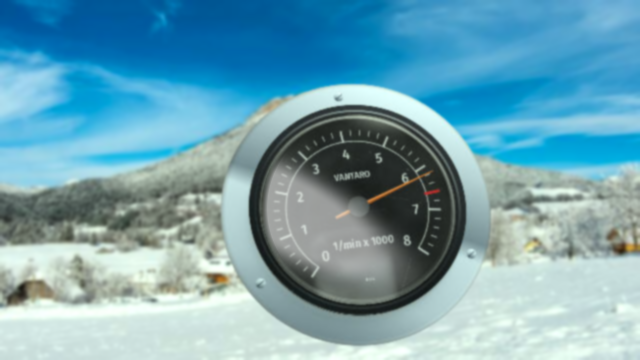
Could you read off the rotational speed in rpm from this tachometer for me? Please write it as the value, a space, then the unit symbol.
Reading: 6200 rpm
